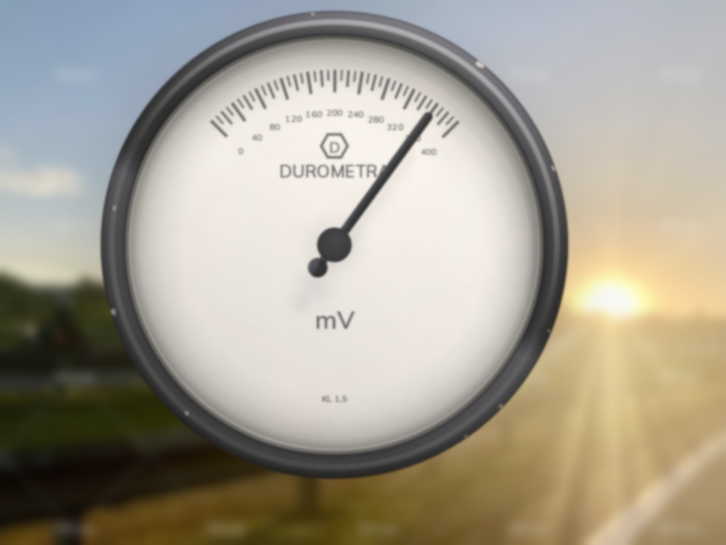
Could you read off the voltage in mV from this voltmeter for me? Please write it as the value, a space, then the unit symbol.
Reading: 360 mV
